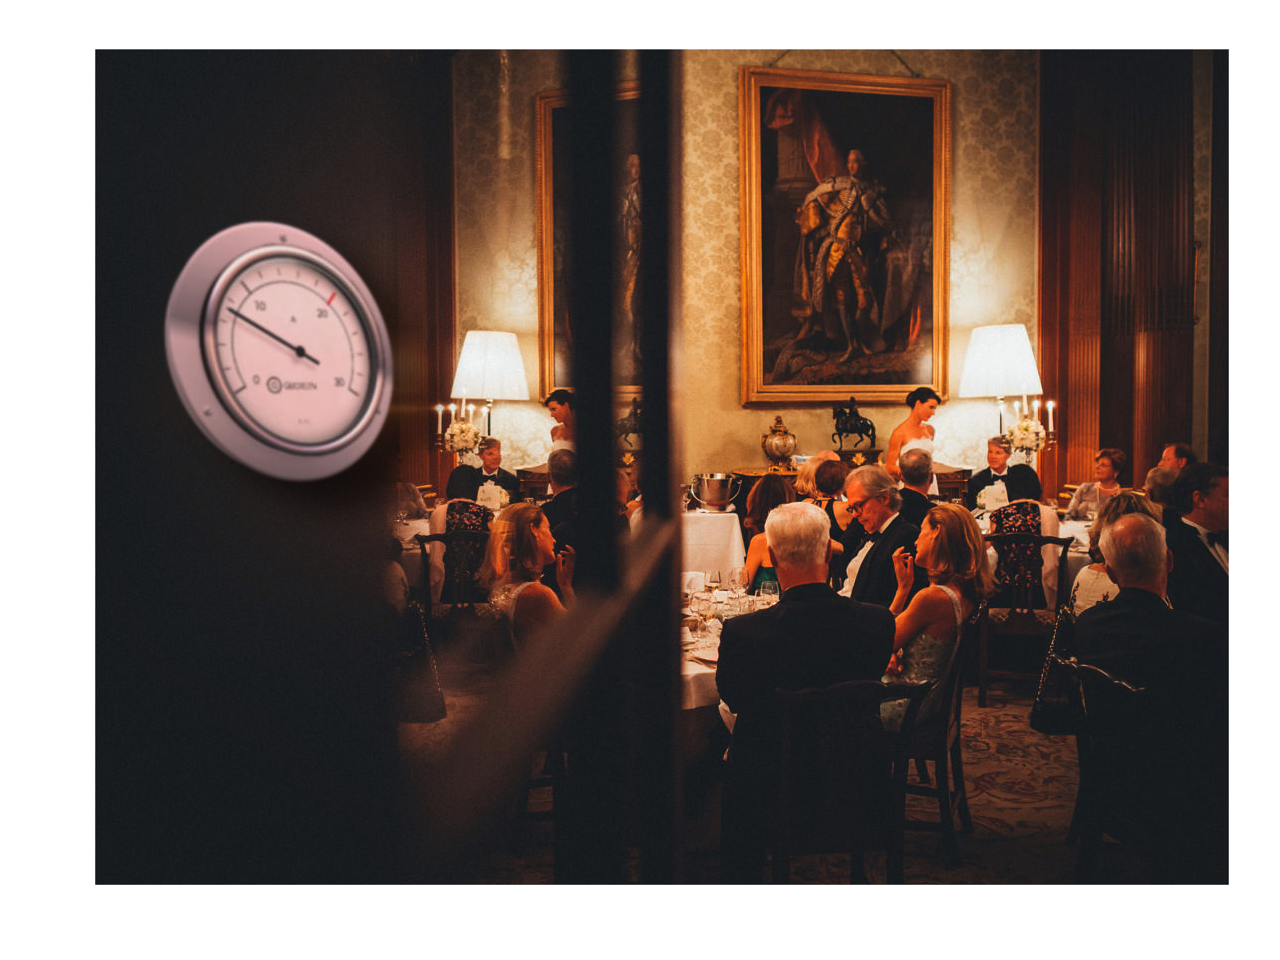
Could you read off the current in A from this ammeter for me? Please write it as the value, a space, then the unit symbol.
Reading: 7 A
